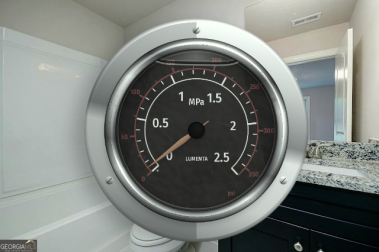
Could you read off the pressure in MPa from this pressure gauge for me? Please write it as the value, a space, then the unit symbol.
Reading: 0.05 MPa
